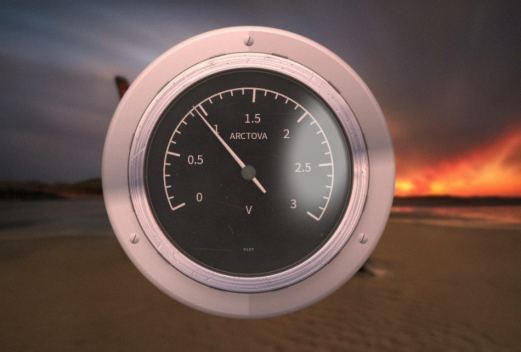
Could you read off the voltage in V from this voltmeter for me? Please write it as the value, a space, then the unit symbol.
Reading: 0.95 V
